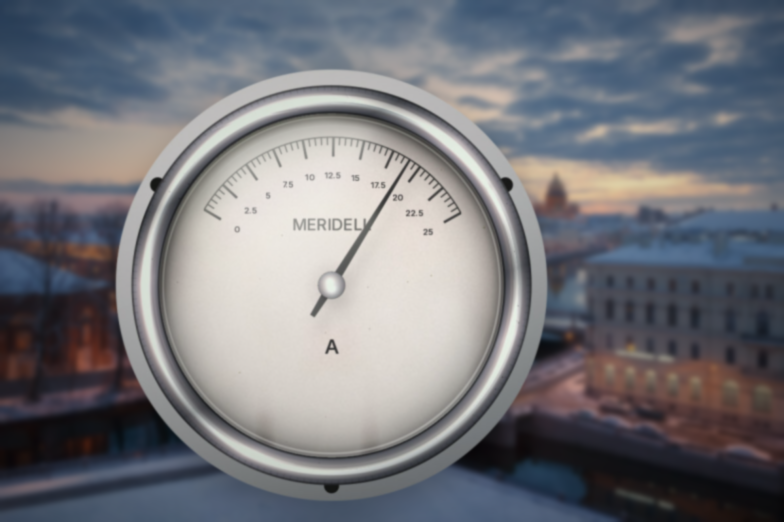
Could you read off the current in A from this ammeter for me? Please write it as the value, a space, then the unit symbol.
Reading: 19 A
